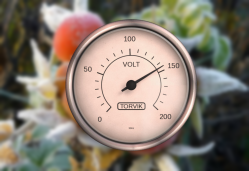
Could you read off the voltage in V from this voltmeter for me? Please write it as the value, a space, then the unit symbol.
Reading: 145 V
